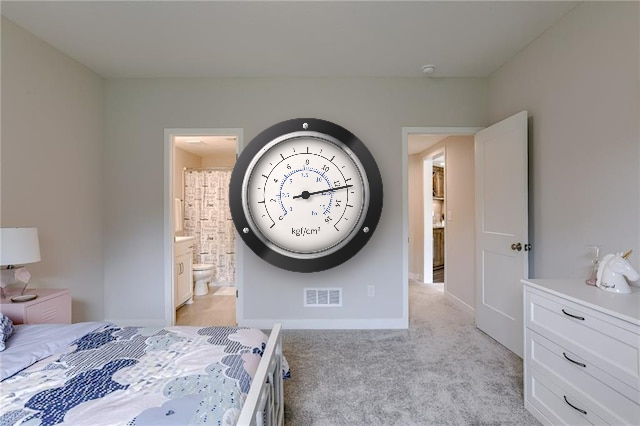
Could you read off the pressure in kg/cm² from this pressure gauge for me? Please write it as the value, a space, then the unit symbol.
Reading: 12.5 kg/cm²
